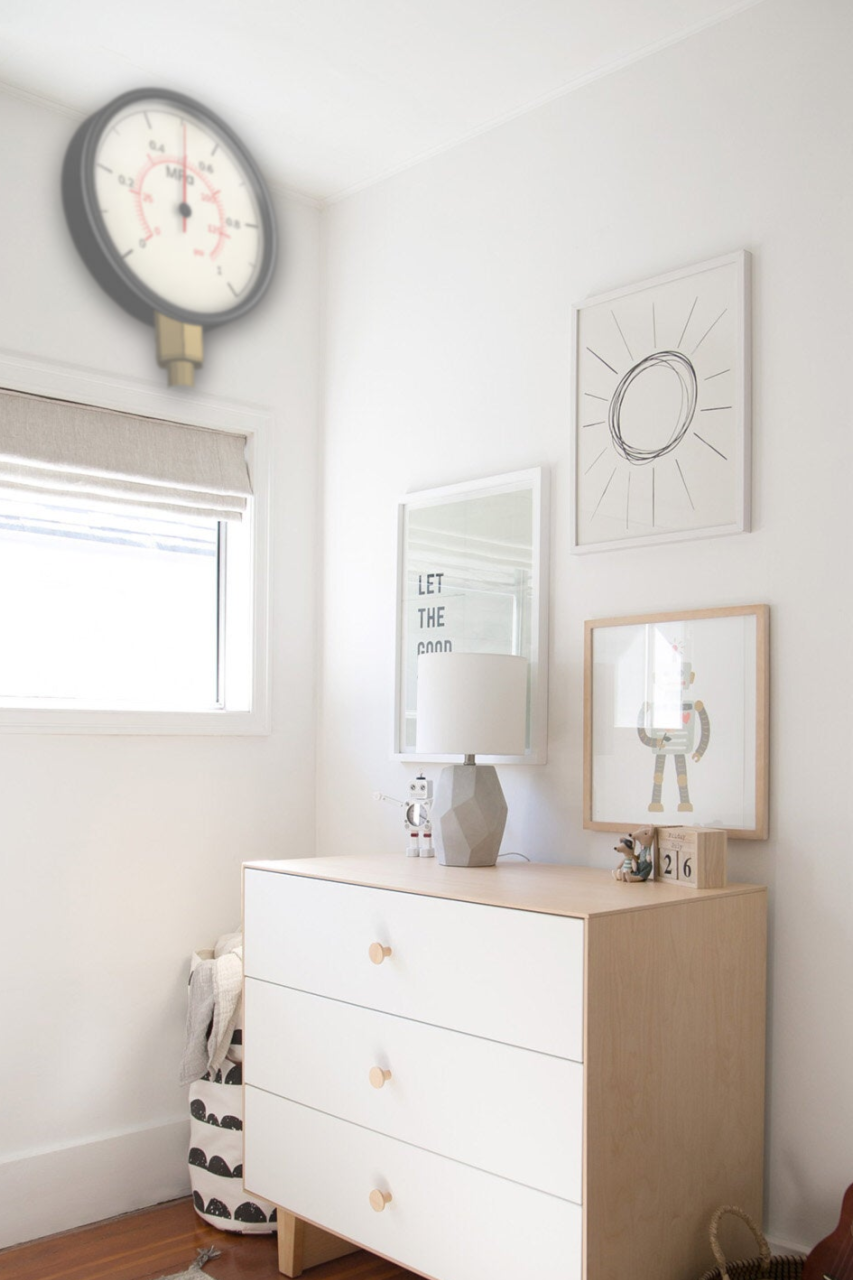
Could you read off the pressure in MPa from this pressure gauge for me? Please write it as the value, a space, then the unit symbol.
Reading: 0.5 MPa
